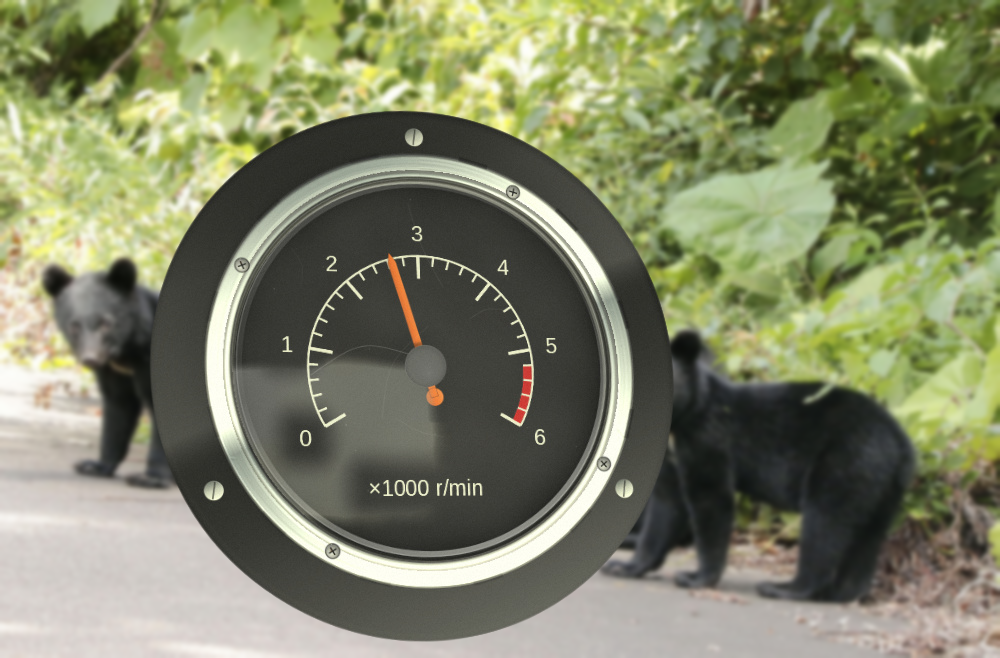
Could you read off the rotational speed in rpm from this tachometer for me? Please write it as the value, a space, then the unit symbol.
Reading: 2600 rpm
